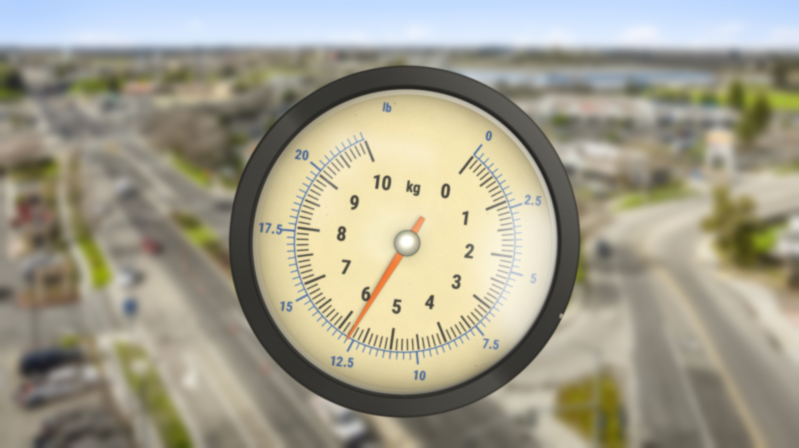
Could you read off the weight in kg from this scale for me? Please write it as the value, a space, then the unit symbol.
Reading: 5.8 kg
